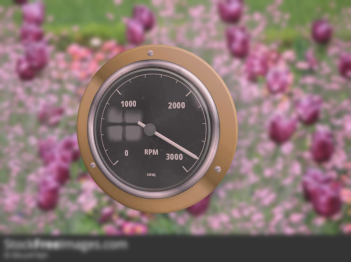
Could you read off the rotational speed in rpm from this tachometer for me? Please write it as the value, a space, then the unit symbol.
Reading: 2800 rpm
